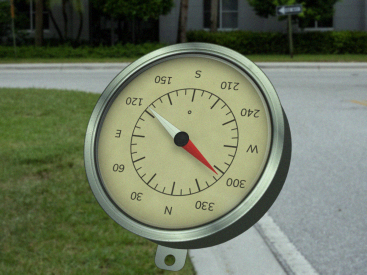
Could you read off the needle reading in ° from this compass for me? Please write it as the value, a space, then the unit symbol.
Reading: 305 °
